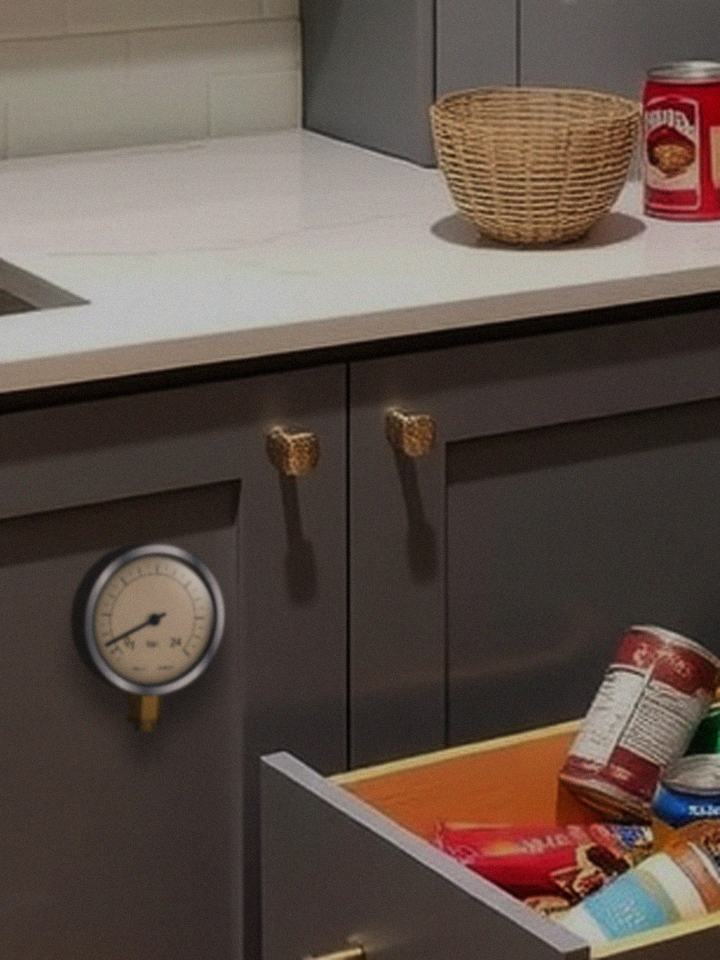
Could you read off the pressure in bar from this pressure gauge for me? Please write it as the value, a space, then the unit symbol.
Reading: 1 bar
